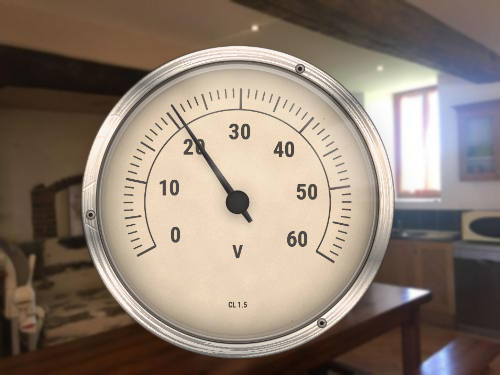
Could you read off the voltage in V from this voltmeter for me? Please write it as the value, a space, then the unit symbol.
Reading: 21 V
